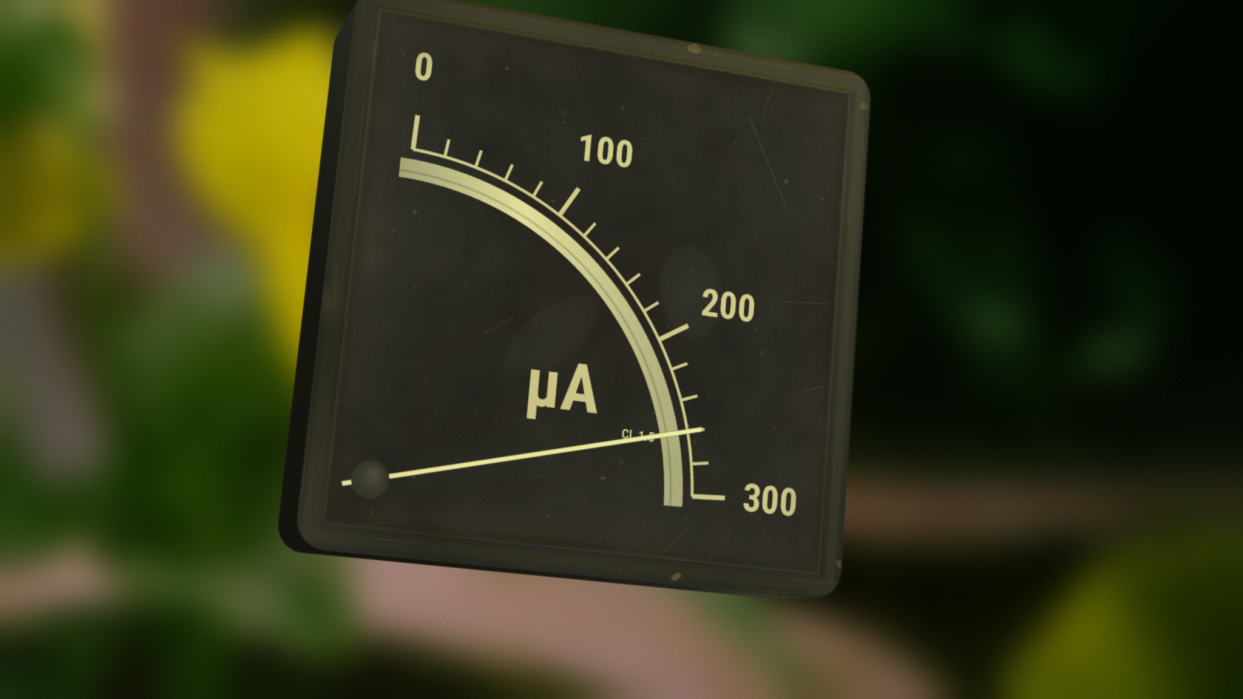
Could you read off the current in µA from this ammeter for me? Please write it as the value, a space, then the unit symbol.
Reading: 260 µA
